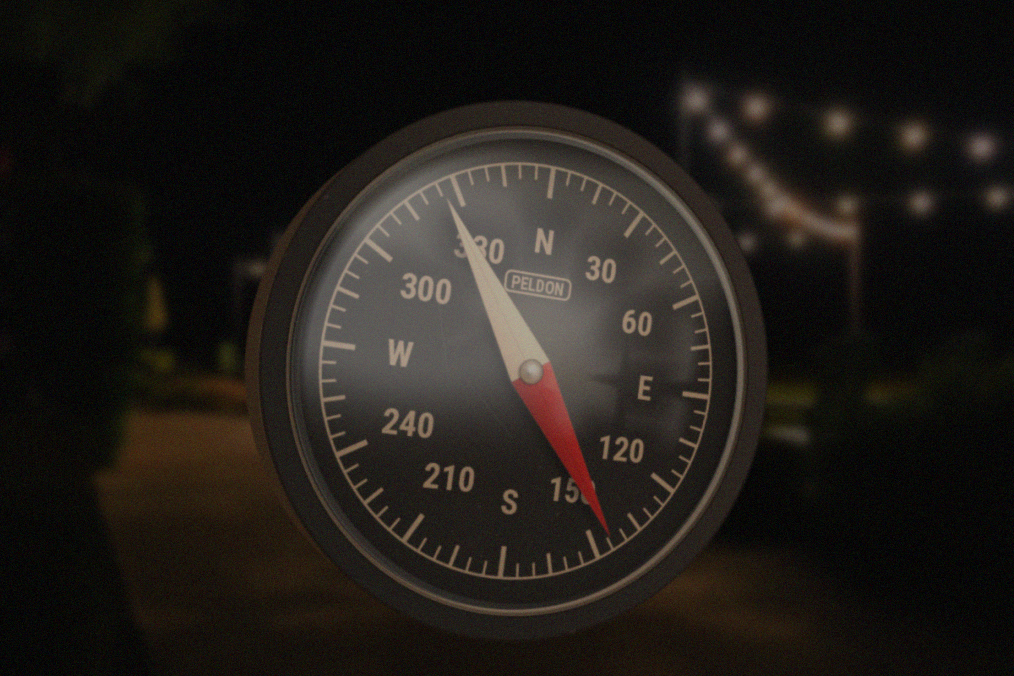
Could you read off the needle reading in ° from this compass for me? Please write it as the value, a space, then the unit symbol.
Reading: 145 °
